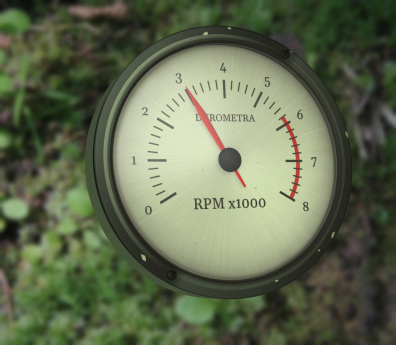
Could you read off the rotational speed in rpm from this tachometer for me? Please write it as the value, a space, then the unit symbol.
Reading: 3000 rpm
